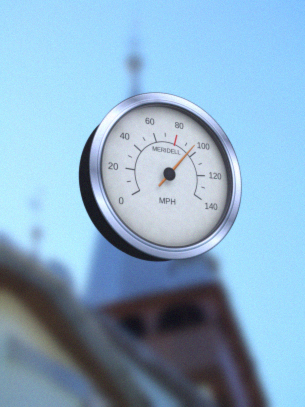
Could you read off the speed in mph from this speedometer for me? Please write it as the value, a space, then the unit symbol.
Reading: 95 mph
